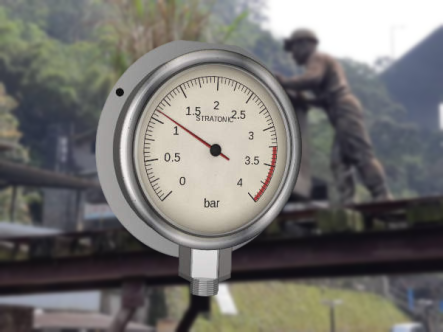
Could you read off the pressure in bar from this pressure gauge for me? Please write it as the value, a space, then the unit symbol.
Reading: 1.1 bar
